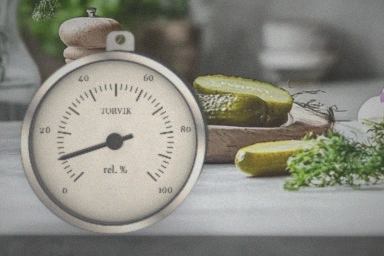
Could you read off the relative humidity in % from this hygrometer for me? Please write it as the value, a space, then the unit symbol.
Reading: 10 %
